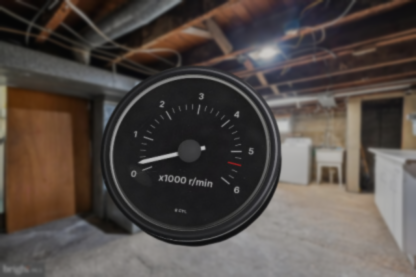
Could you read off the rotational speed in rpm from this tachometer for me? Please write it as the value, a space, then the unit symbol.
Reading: 200 rpm
